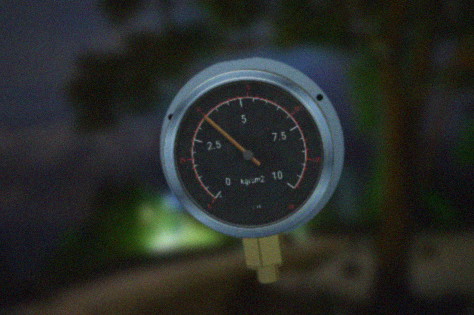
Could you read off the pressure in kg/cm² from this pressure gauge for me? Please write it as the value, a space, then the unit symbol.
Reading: 3.5 kg/cm²
